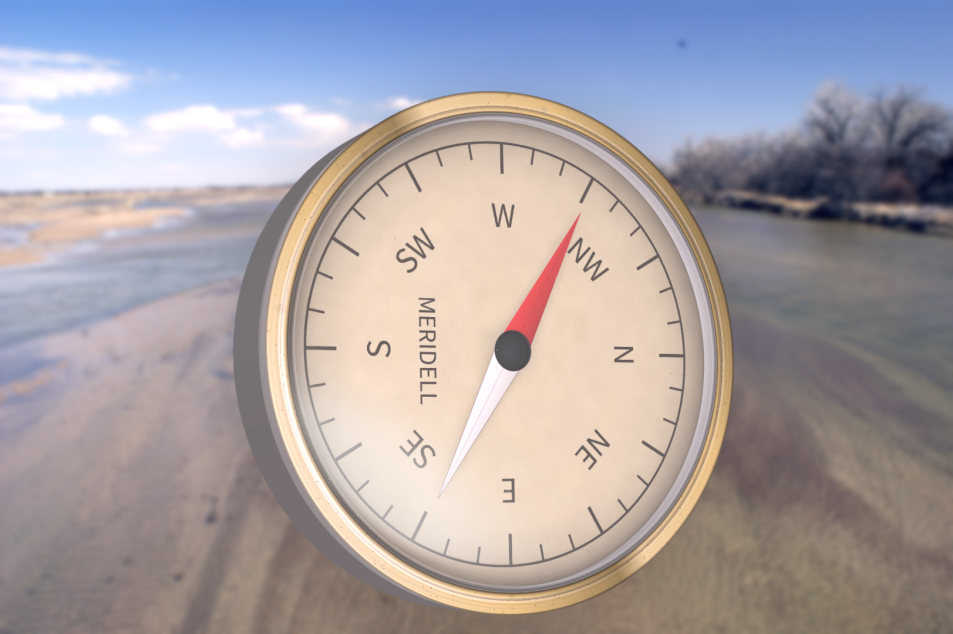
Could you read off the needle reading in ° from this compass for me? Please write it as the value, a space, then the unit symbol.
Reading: 300 °
